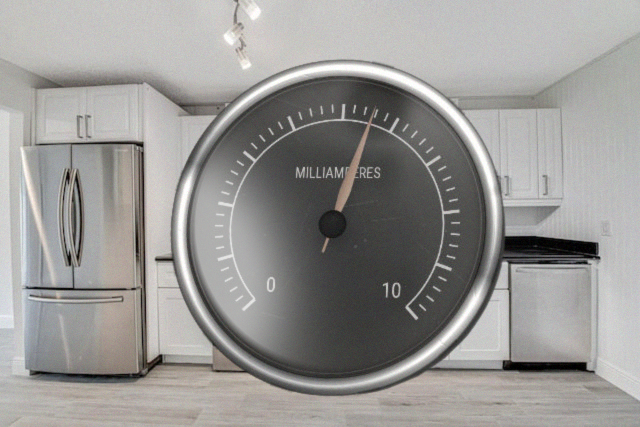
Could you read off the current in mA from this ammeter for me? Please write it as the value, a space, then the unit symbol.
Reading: 5.6 mA
